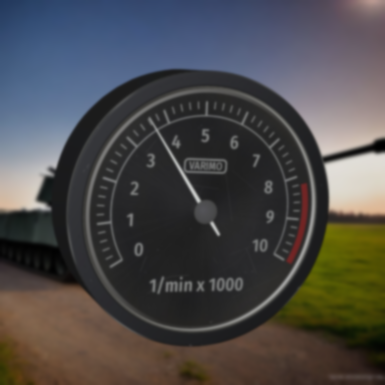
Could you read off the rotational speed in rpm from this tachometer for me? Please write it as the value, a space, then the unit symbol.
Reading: 3600 rpm
